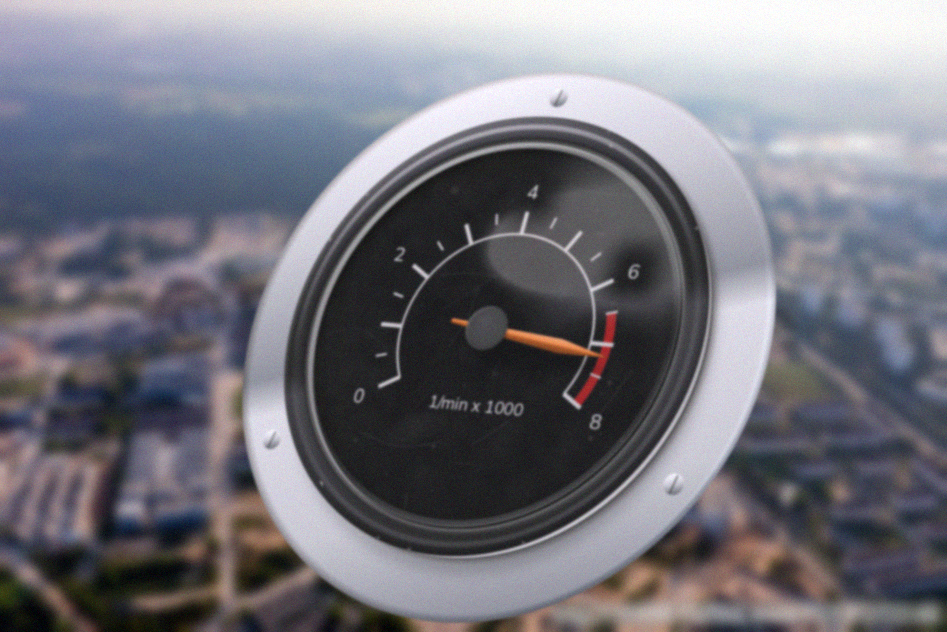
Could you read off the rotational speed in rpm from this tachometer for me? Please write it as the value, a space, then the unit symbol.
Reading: 7250 rpm
